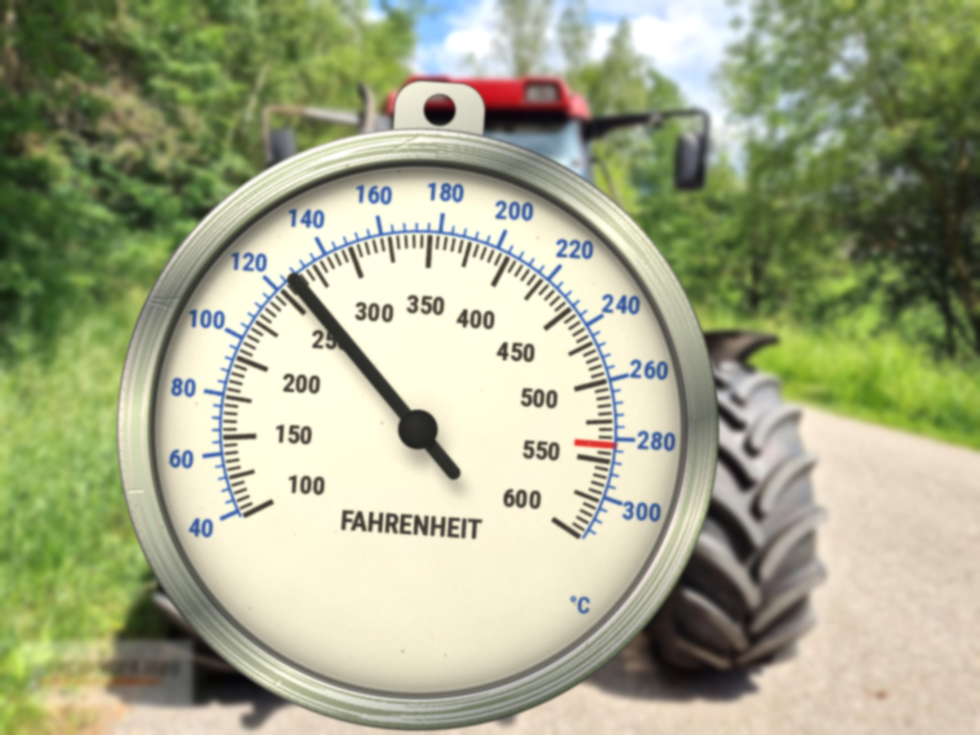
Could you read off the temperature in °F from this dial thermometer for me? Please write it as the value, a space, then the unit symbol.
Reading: 260 °F
